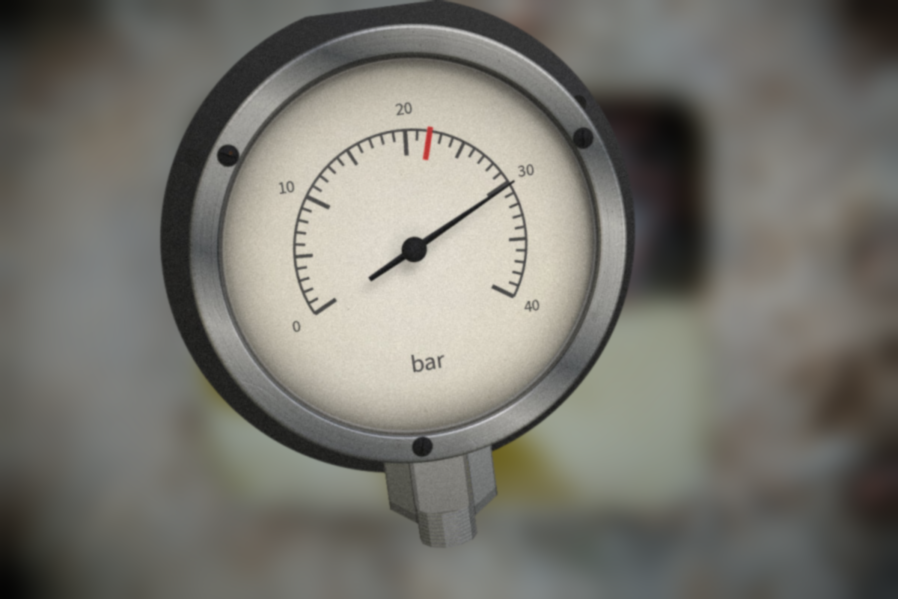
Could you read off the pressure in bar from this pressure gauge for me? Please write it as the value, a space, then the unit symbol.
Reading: 30 bar
